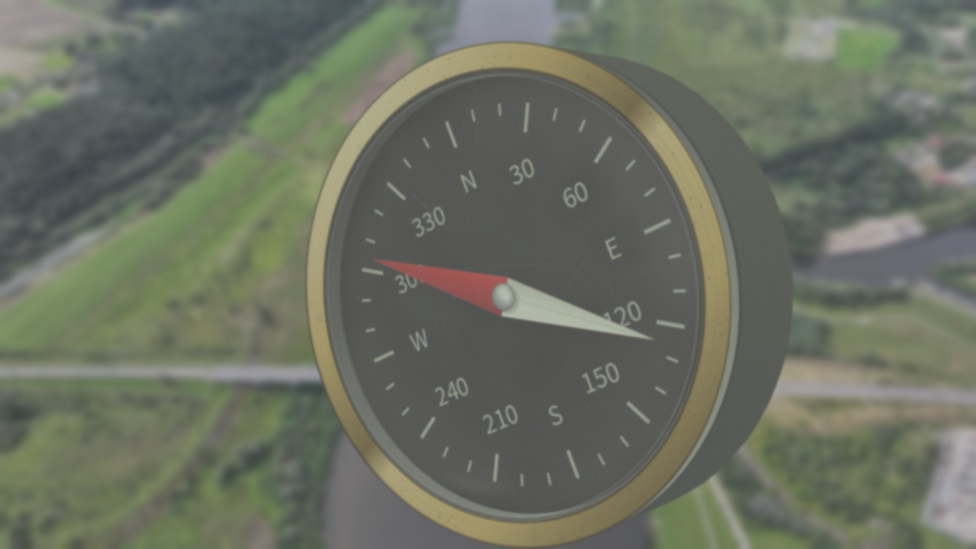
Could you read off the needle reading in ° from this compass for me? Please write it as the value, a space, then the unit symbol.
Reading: 305 °
